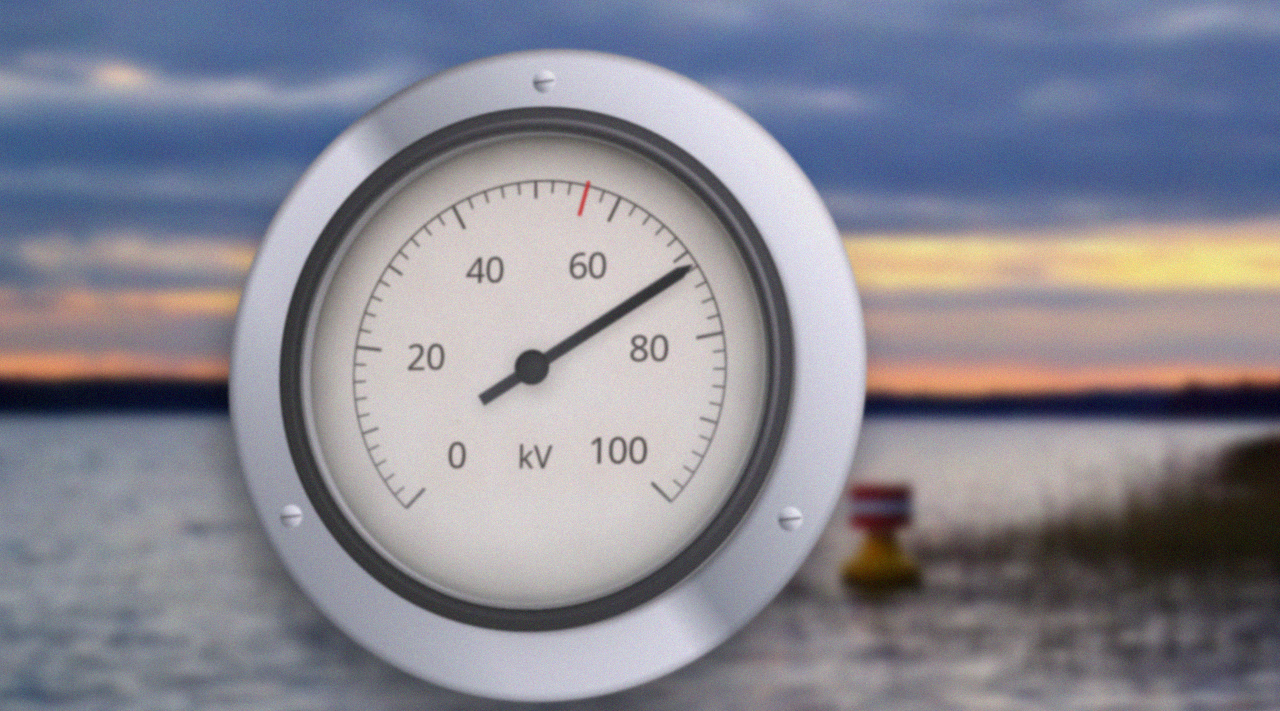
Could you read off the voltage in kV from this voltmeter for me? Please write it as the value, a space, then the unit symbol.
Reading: 72 kV
